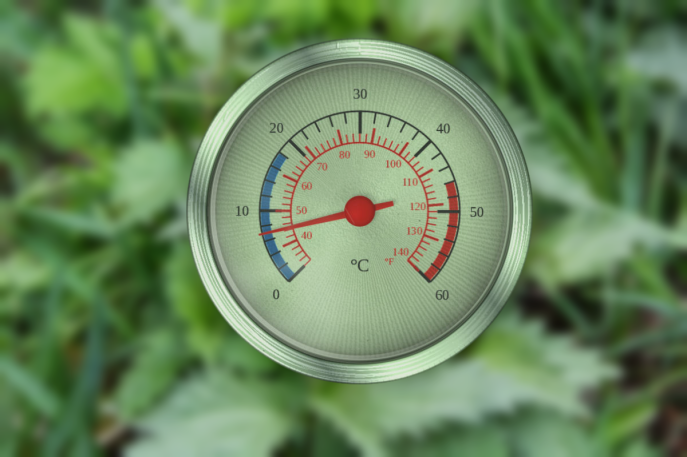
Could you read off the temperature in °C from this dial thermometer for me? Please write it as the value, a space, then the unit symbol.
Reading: 7 °C
